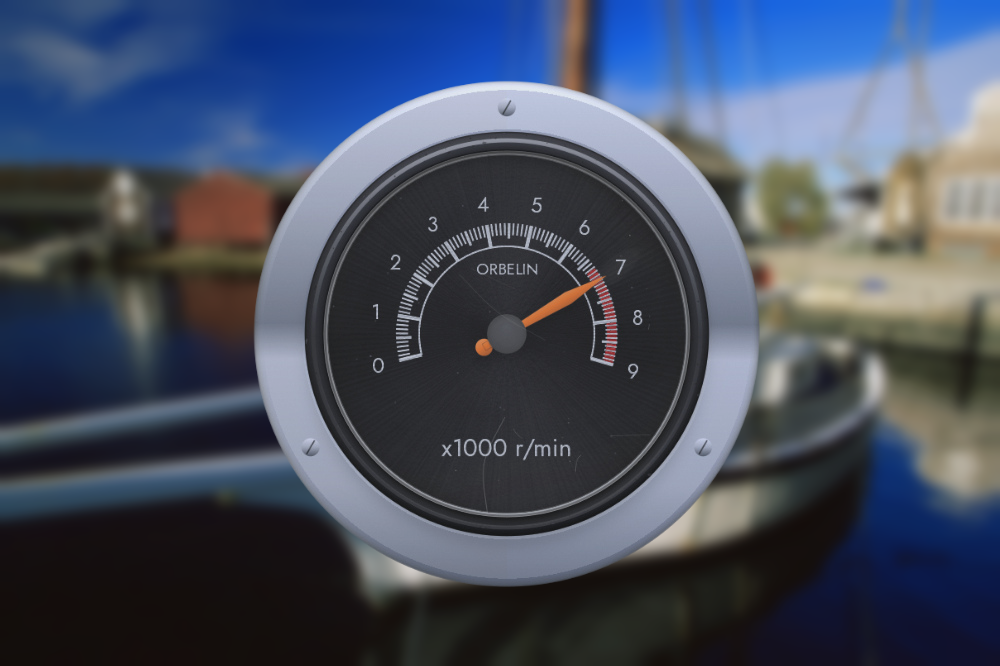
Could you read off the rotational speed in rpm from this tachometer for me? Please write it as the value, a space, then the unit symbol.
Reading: 7000 rpm
